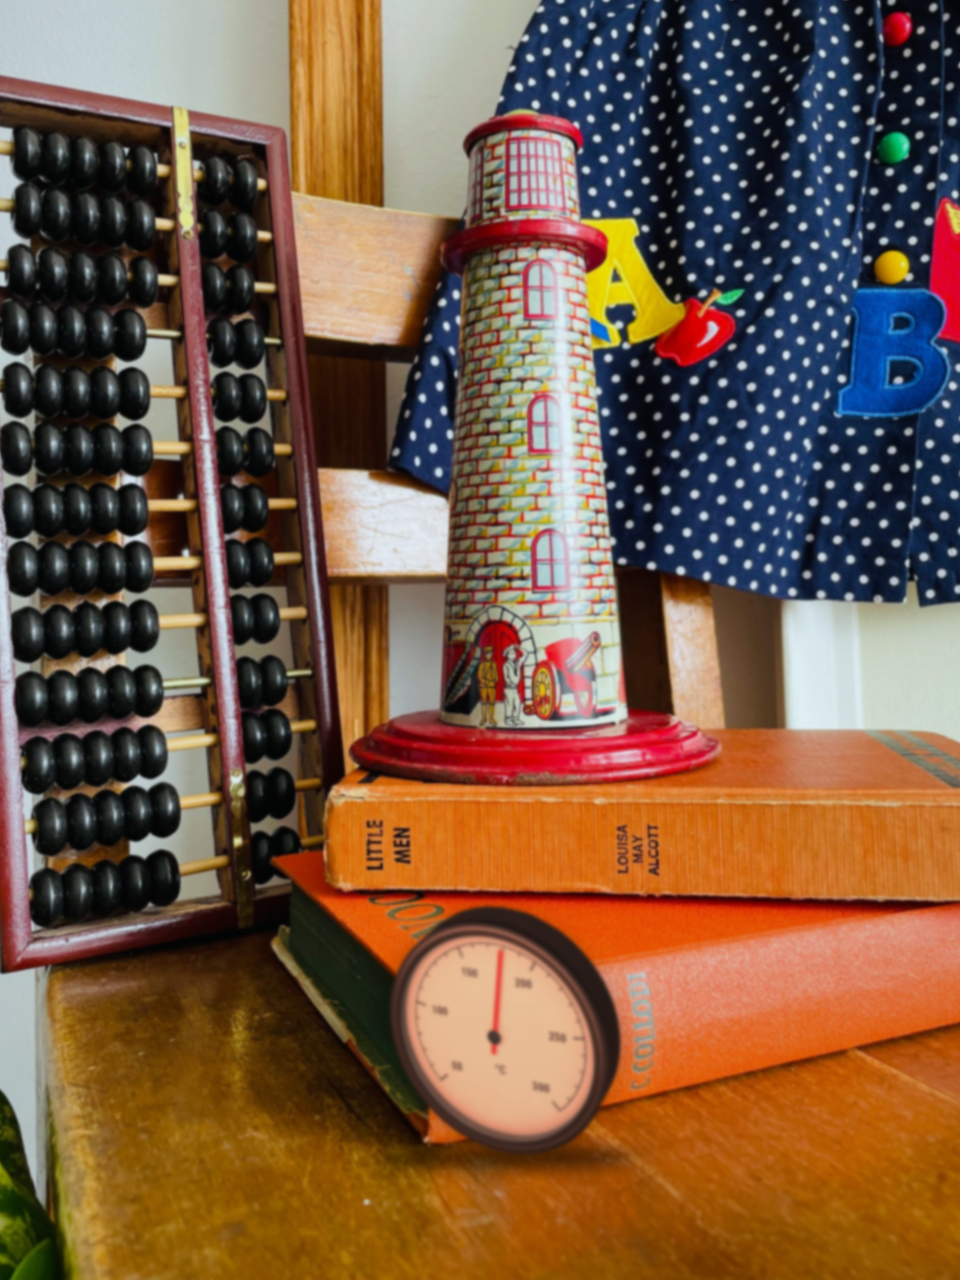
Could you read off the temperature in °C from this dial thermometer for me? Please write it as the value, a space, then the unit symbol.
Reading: 180 °C
